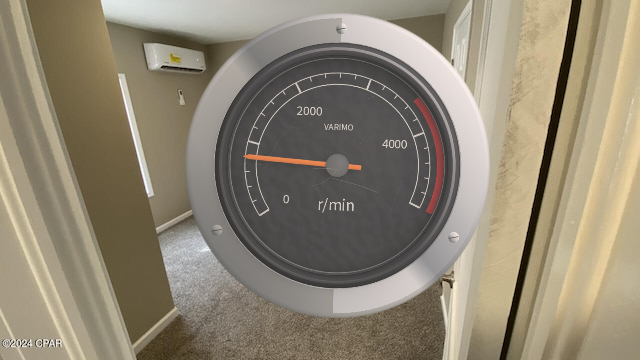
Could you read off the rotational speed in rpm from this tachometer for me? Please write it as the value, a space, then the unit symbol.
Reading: 800 rpm
